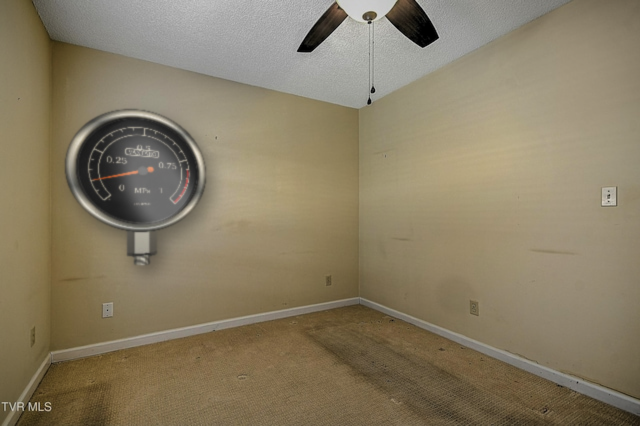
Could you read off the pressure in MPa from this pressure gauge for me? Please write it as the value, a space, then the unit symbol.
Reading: 0.1 MPa
